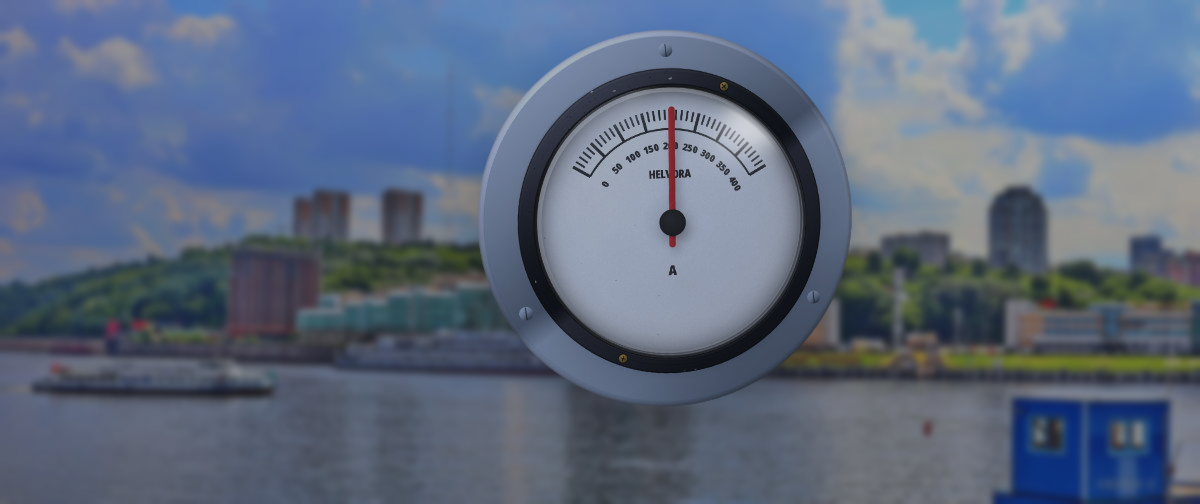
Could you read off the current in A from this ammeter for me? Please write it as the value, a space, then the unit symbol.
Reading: 200 A
